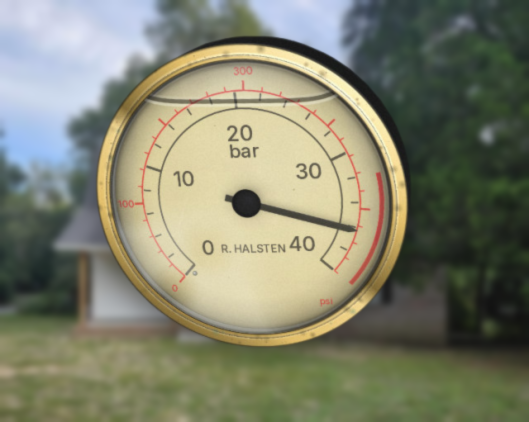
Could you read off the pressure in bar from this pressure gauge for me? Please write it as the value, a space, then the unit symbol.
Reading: 36 bar
